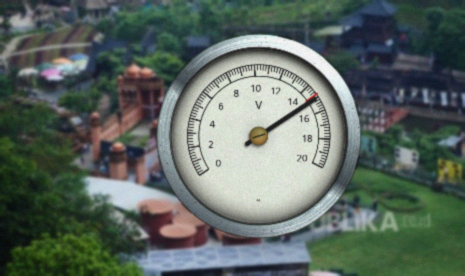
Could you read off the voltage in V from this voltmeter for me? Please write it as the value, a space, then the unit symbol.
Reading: 15 V
